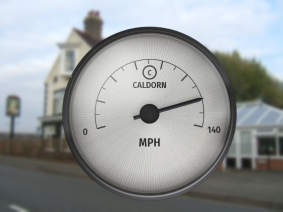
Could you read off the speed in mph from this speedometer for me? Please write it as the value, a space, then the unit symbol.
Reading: 120 mph
